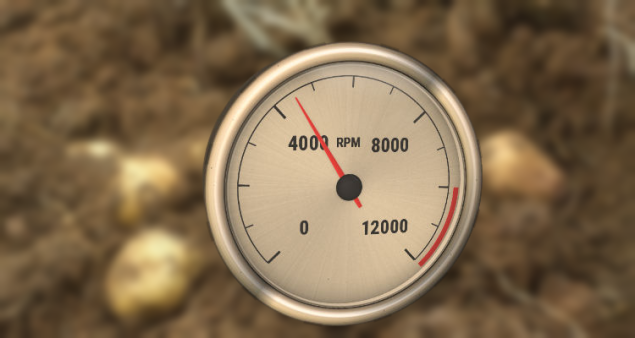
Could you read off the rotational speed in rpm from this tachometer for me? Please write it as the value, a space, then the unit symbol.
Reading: 4500 rpm
